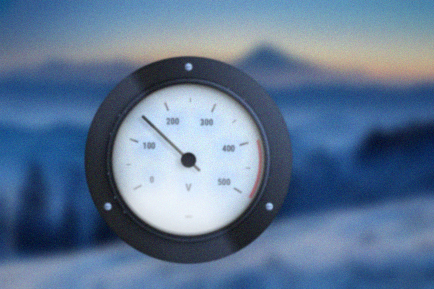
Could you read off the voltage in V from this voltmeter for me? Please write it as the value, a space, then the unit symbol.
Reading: 150 V
